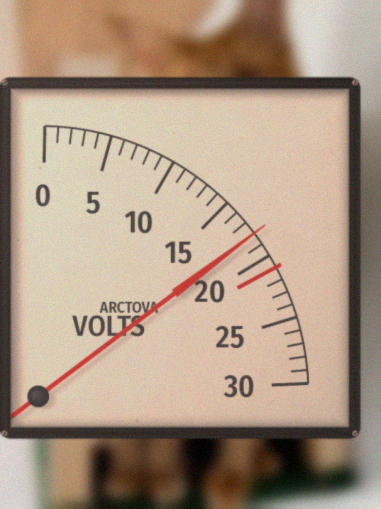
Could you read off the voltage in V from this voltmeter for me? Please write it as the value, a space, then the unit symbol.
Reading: 18 V
